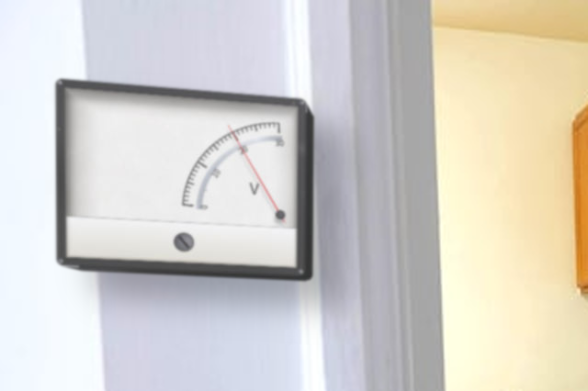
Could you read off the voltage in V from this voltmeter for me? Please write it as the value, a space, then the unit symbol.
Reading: 20 V
